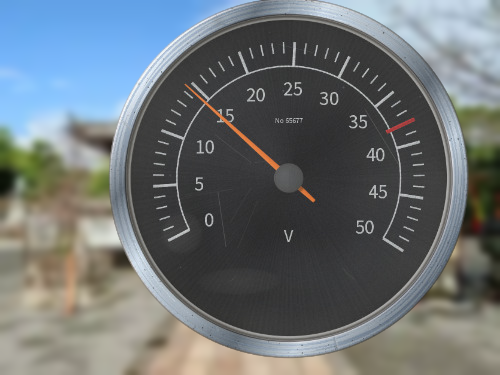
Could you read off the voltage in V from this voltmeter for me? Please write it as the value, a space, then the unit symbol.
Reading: 14.5 V
